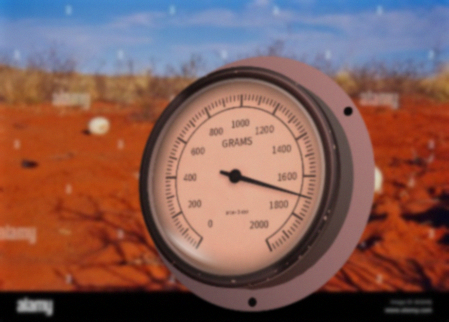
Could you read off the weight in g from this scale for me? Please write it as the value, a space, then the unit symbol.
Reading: 1700 g
